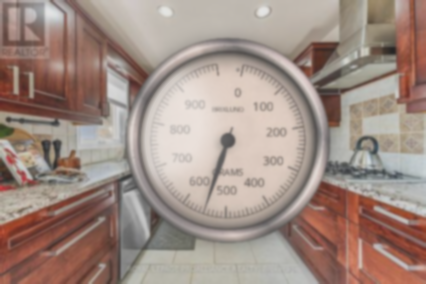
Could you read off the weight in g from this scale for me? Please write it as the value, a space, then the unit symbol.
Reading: 550 g
